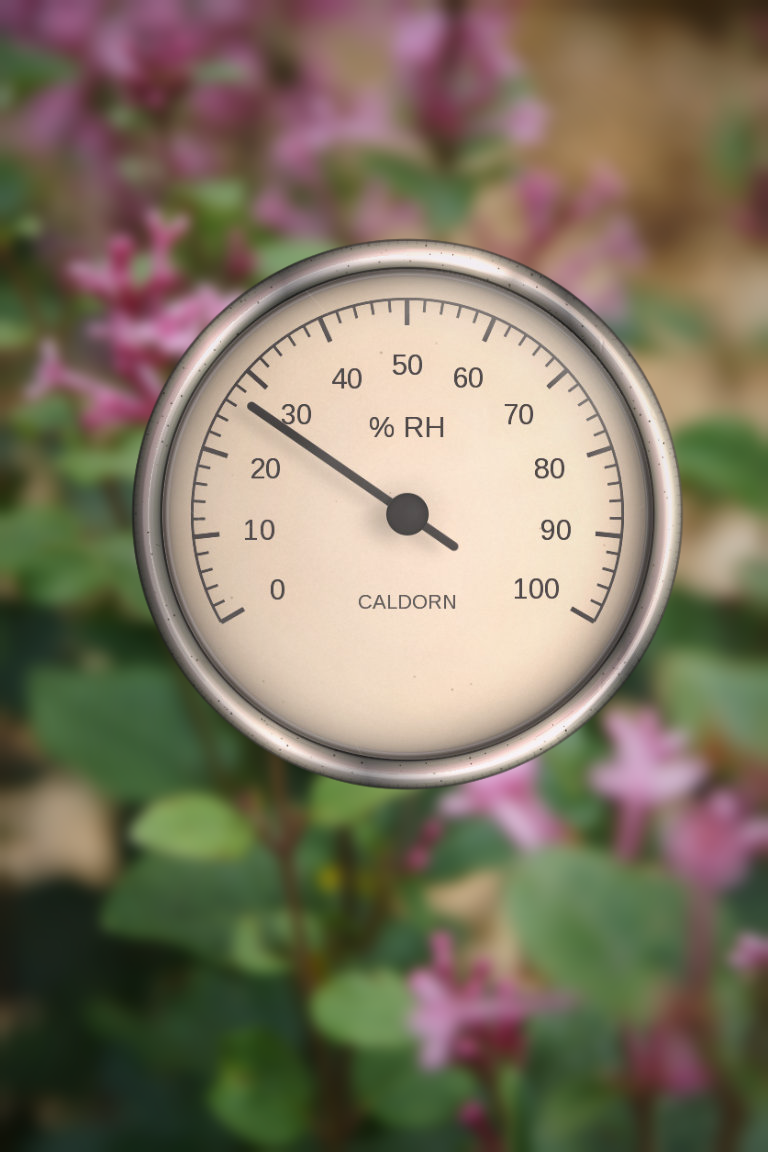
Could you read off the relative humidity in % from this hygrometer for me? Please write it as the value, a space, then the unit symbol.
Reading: 27 %
